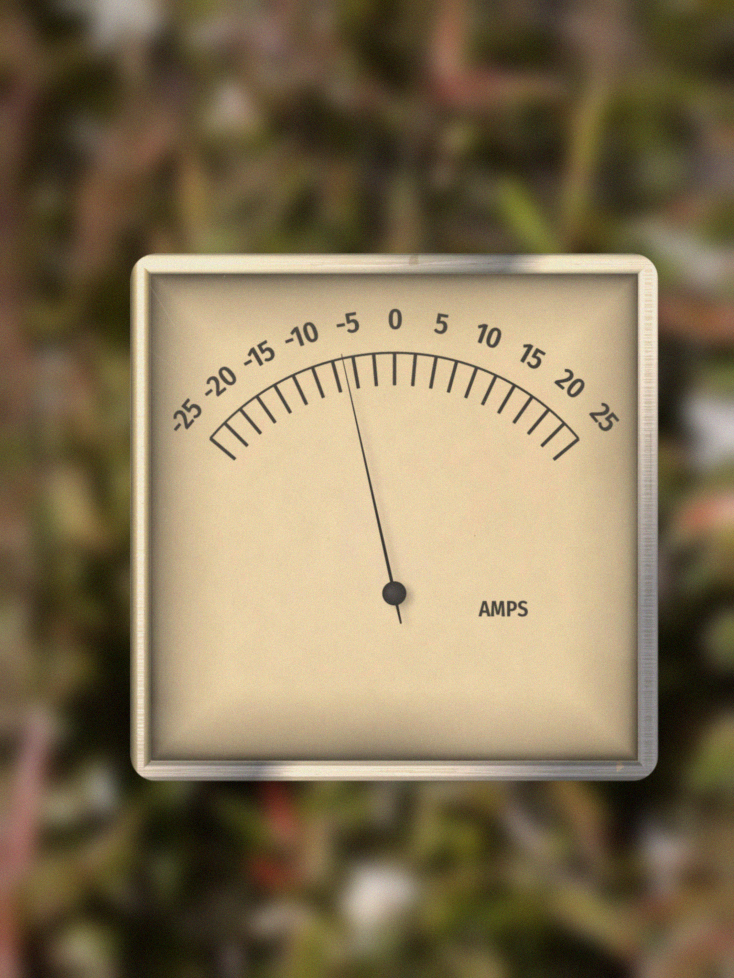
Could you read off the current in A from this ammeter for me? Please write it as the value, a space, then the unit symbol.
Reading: -6.25 A
